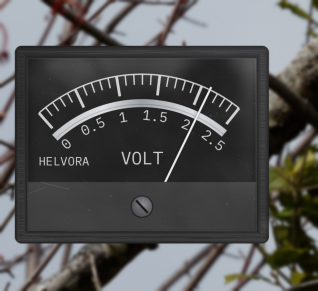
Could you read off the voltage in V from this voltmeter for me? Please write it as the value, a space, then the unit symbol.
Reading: 2.1 V
